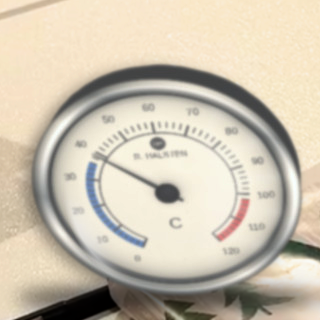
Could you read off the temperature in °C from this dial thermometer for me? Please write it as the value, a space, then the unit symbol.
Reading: 40 °C
